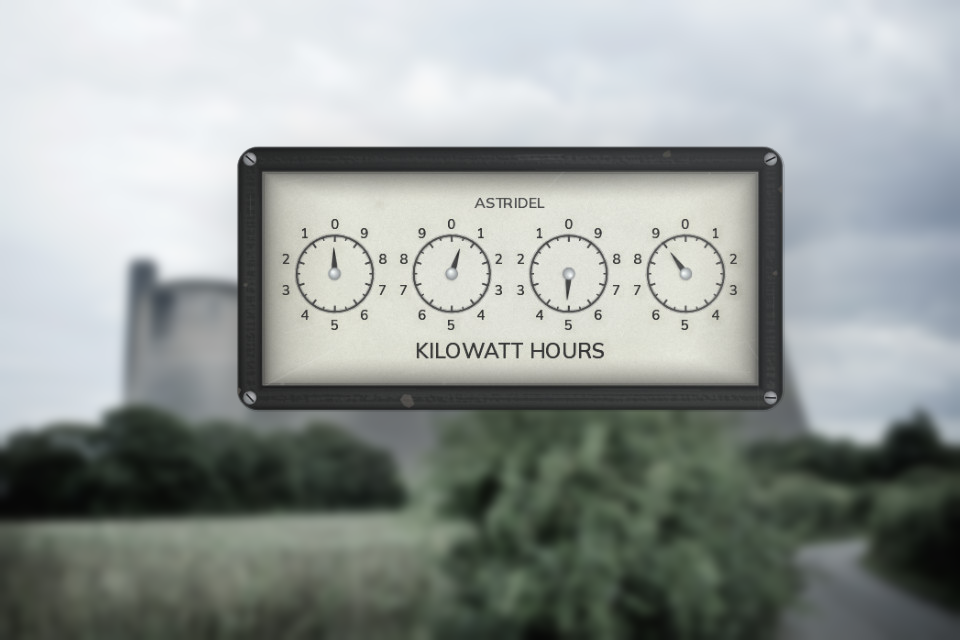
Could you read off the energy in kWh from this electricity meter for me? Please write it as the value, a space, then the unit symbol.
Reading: 49 kWh
